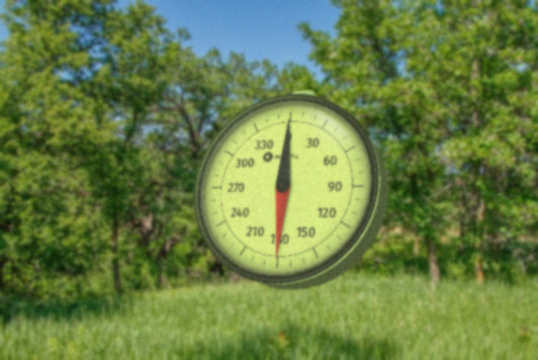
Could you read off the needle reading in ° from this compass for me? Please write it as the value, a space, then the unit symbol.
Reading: 180 °
